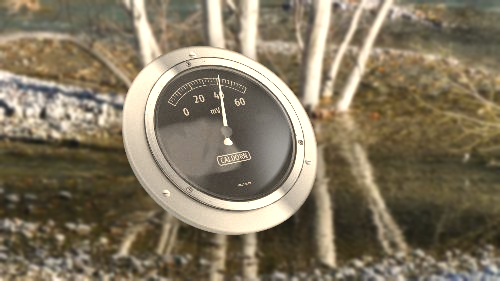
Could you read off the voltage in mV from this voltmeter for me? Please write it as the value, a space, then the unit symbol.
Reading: 40 mV
